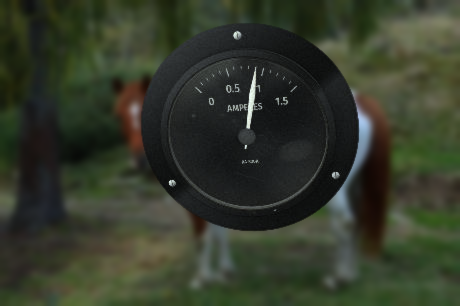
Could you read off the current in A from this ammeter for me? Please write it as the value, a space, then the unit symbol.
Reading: 0.9 A
